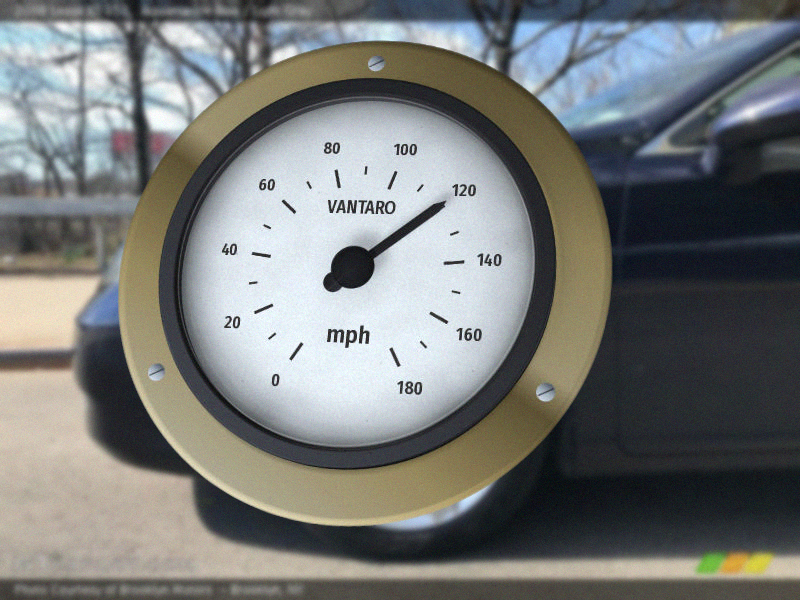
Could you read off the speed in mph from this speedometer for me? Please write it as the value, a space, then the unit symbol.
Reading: 120 mph
